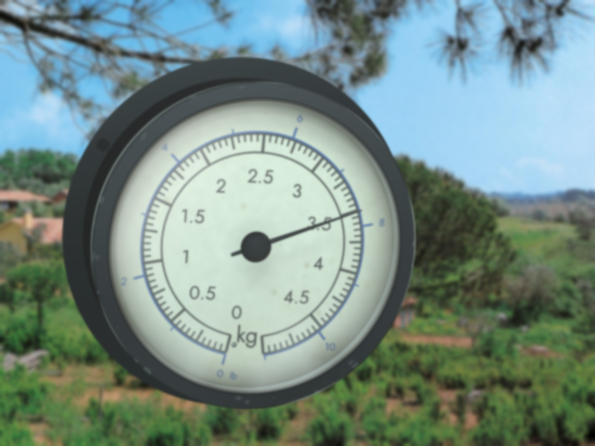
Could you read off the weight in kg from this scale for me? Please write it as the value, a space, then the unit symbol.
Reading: 3.5 kg
